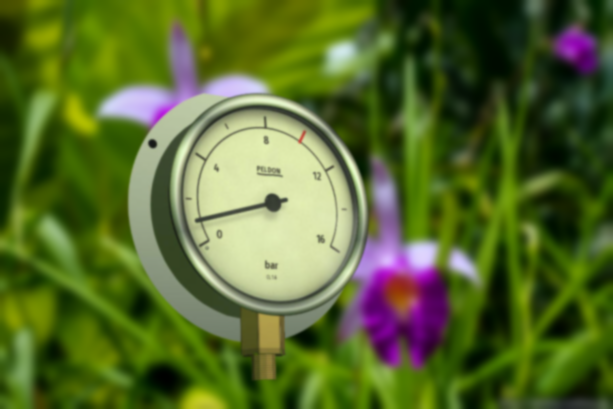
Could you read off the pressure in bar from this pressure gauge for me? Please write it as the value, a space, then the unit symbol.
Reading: 1 bar
